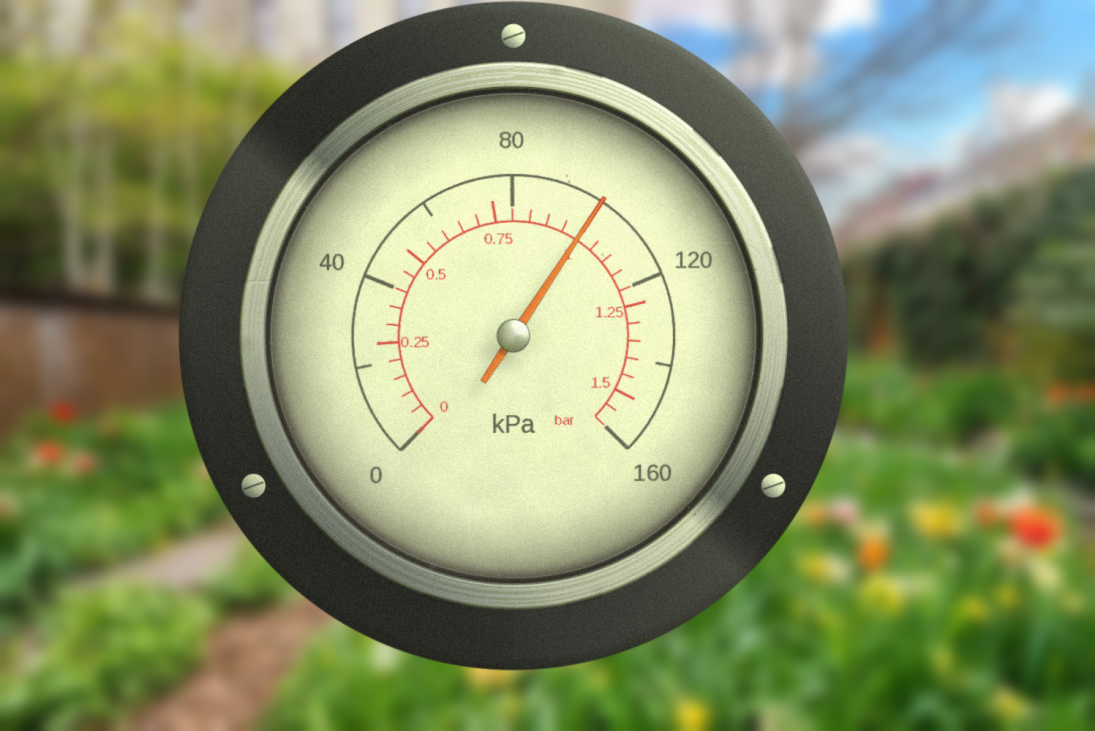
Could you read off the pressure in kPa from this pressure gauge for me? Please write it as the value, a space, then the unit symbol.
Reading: 100 kPa
